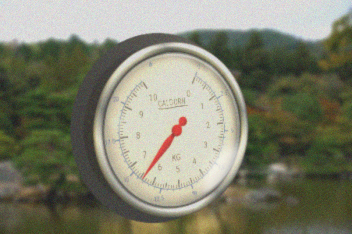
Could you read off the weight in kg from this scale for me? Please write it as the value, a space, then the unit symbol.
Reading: 6.5 kg
